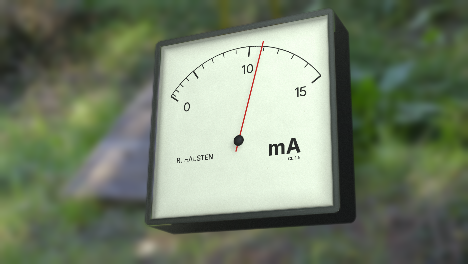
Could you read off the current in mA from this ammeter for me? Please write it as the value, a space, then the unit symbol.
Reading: 11 mA
